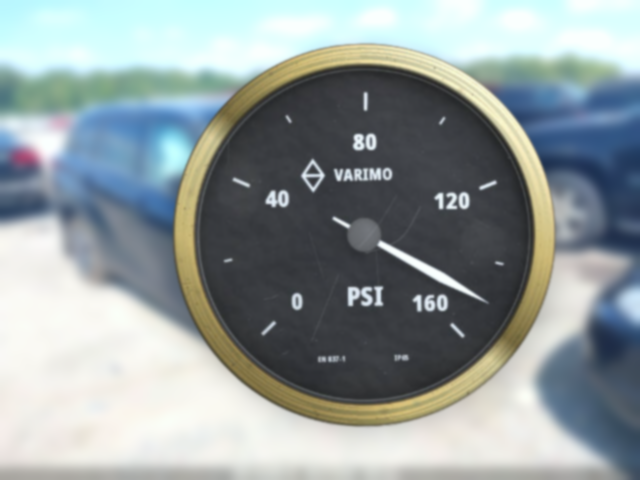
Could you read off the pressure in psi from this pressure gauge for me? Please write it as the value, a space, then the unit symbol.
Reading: 150 psi
